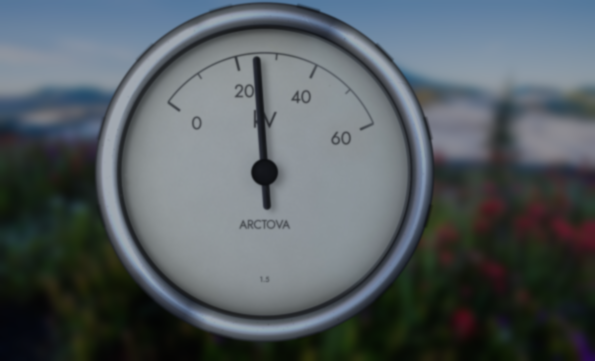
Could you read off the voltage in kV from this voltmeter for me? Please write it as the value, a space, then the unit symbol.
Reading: 25 kV
